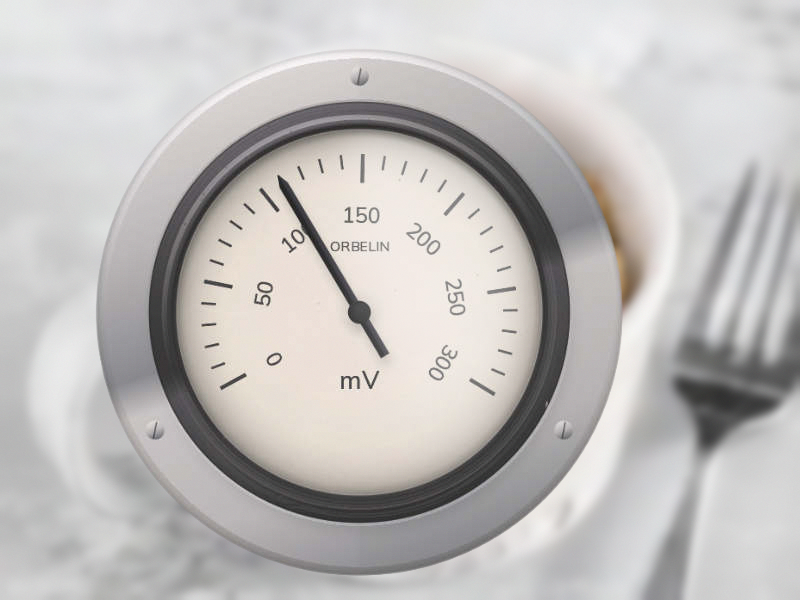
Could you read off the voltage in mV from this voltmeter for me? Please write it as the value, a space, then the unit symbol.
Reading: 110 mV
